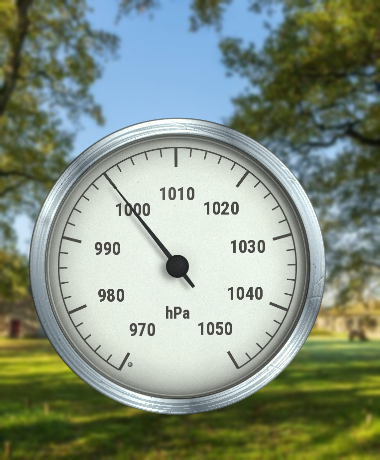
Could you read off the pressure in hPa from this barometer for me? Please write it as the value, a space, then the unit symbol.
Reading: 1000 hPa
